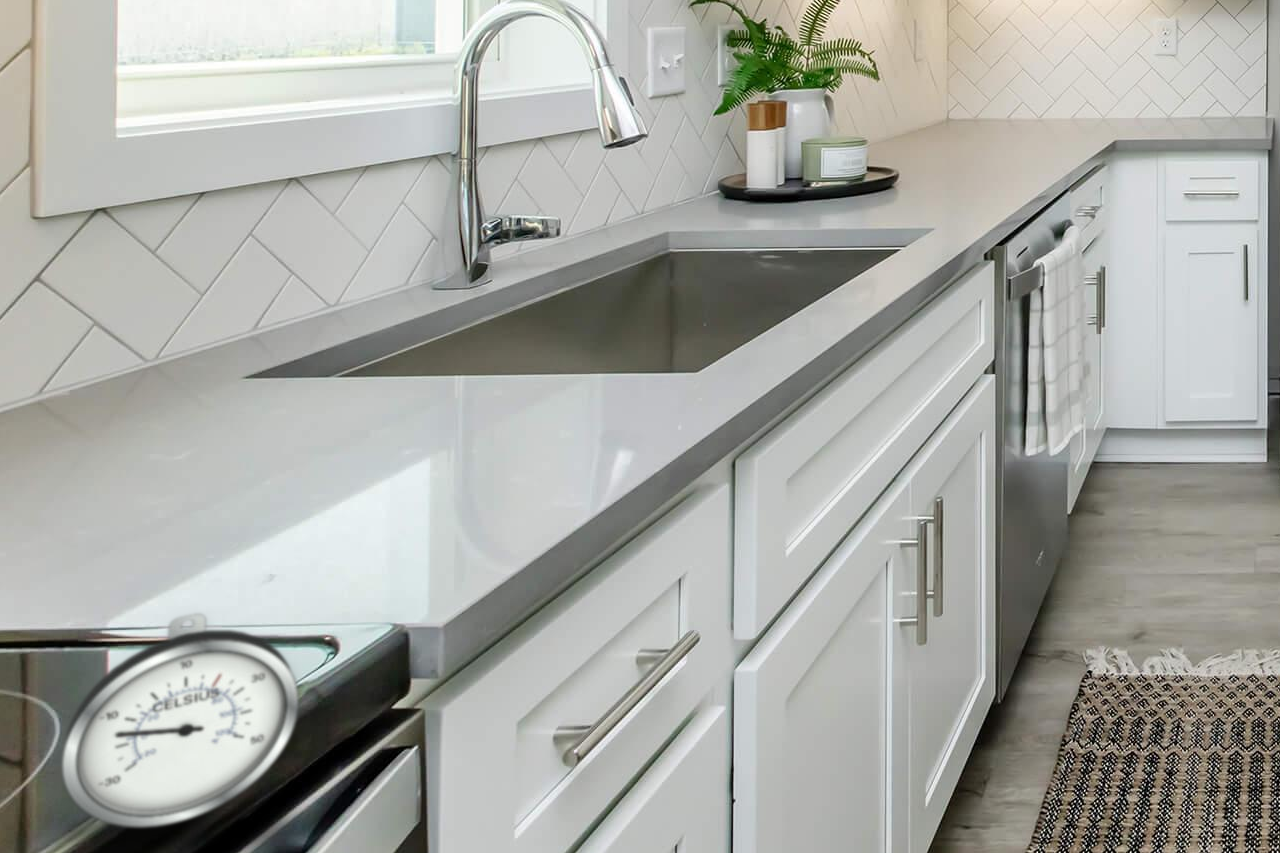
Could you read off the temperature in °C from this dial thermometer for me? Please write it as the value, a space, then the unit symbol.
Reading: -15 °C
